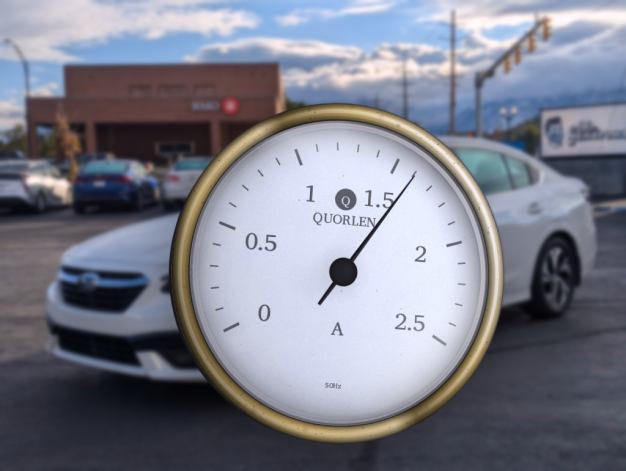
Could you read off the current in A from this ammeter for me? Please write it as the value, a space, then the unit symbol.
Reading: 1.6 A
